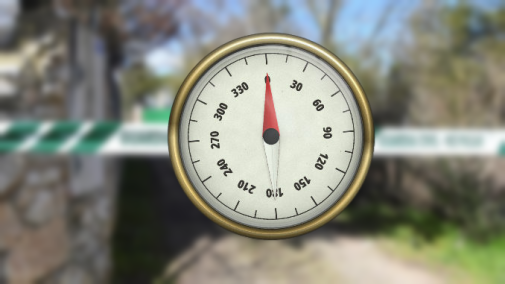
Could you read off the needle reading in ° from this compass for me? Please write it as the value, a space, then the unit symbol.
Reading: 0 °
